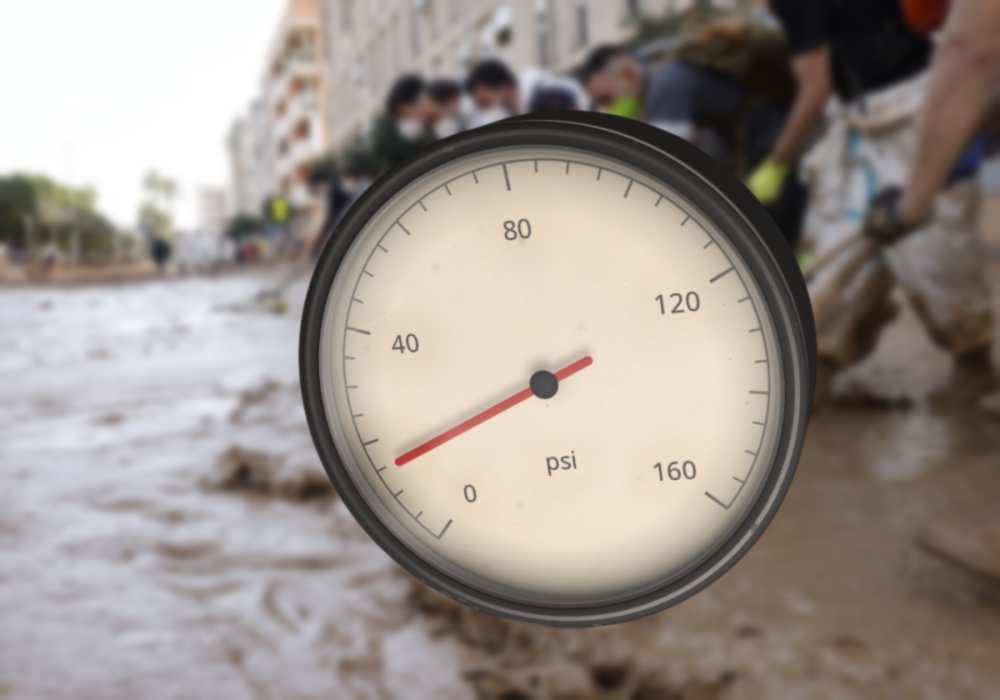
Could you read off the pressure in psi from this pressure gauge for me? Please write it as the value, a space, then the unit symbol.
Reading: 15 psi
